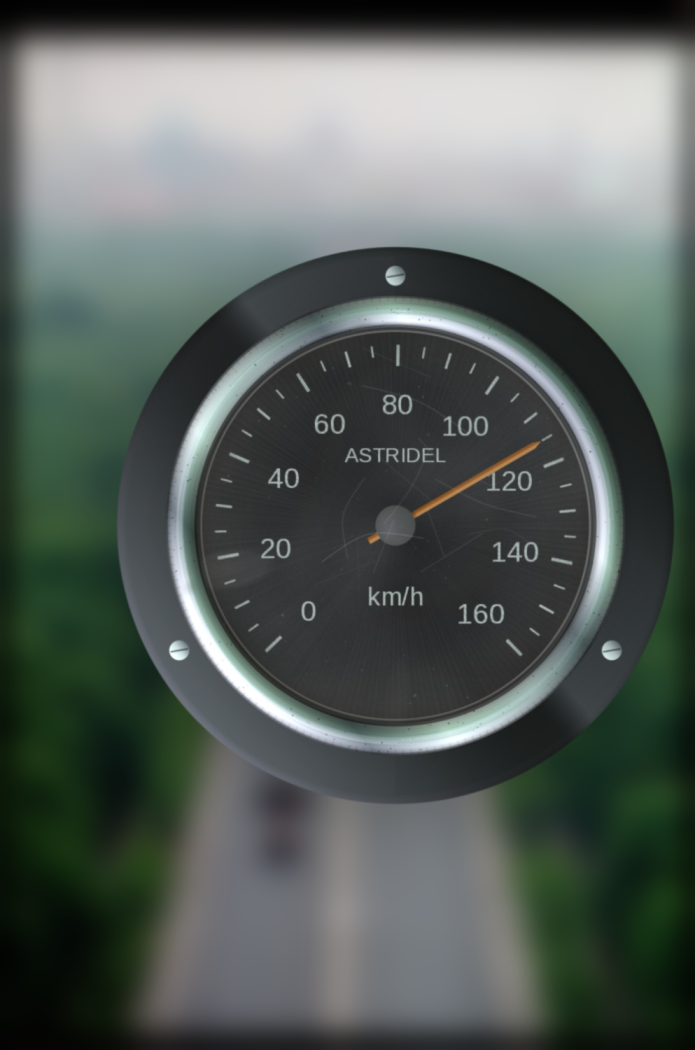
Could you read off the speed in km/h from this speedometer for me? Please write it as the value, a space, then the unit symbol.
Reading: 115 km/h
